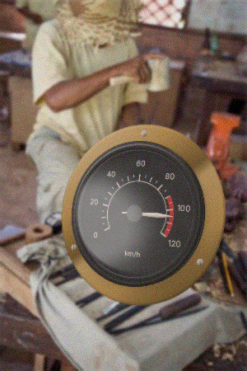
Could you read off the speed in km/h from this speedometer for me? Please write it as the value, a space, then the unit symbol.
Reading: 105 km/h
